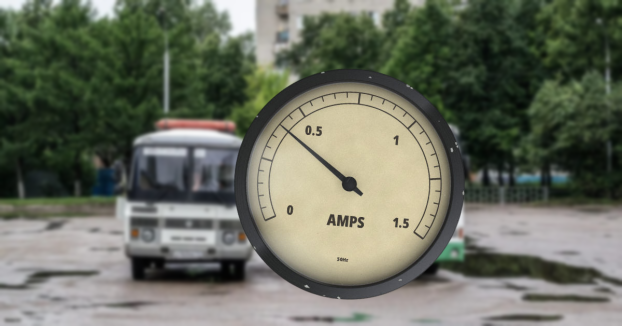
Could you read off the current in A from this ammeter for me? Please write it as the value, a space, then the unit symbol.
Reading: 0.4 A
